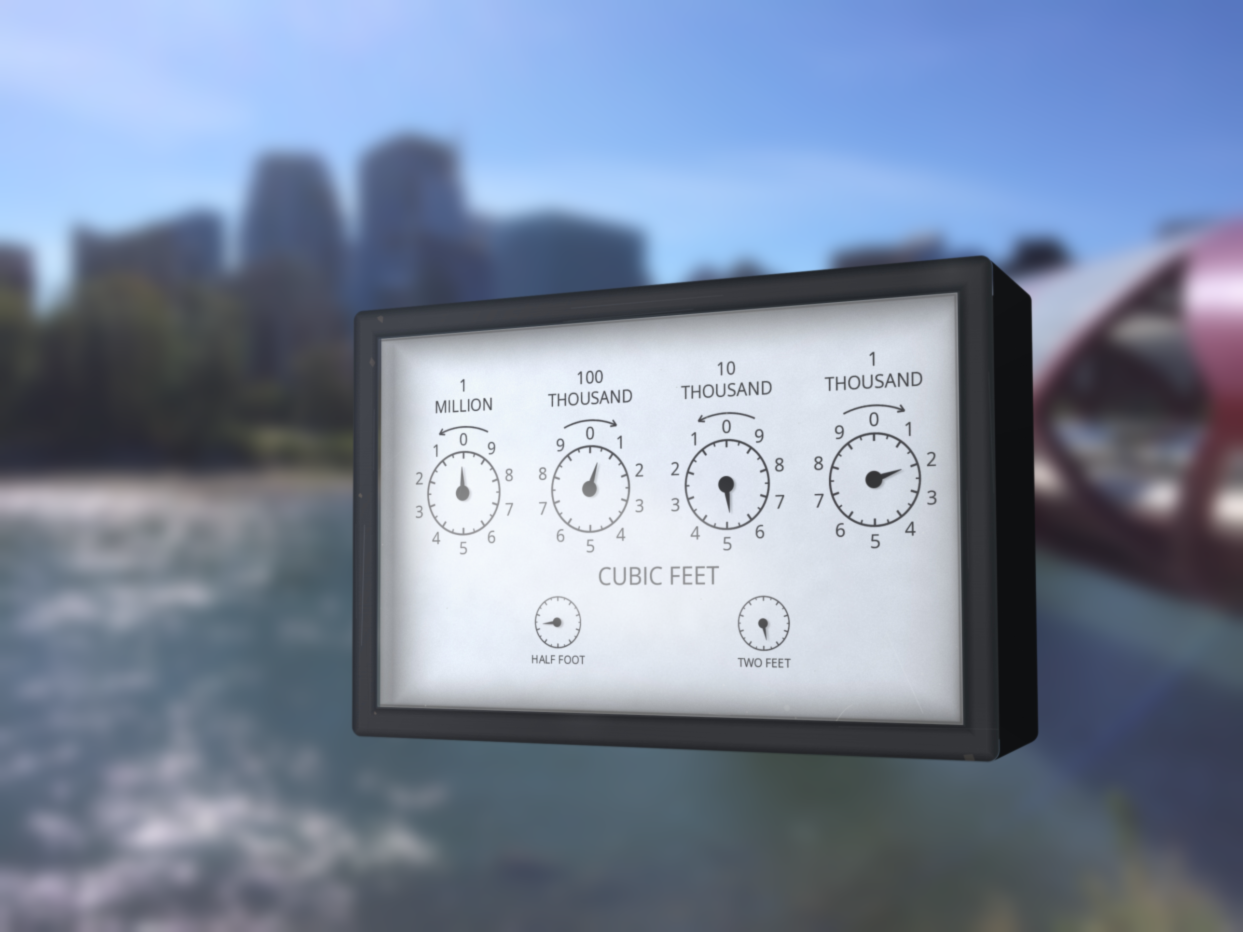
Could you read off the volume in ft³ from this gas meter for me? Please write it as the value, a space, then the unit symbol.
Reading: 5200 ft³
